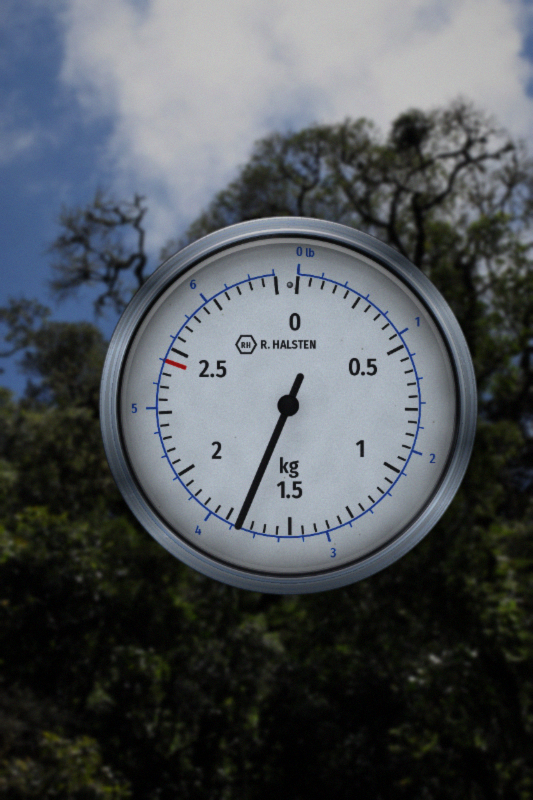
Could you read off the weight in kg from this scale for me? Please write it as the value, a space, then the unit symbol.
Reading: 1.7 kg
